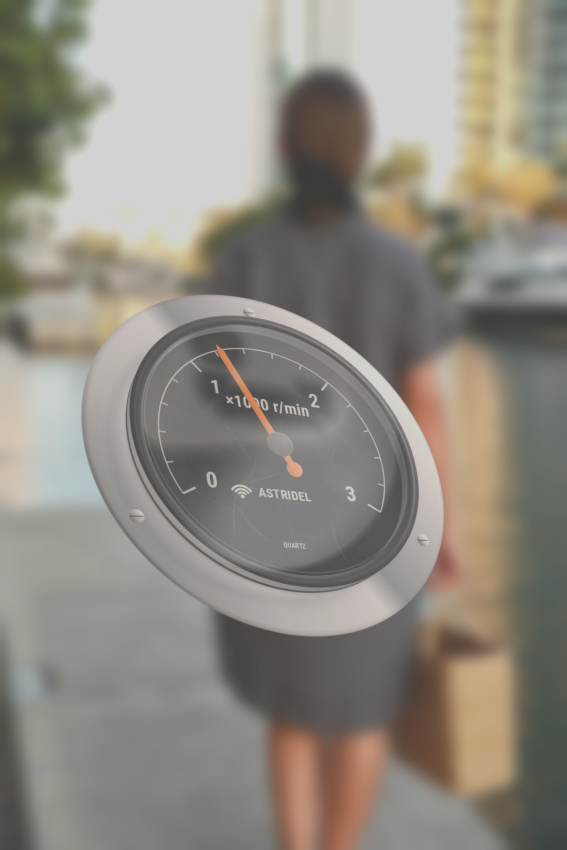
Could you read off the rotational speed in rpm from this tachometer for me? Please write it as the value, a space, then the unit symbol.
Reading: 1200 rpm
